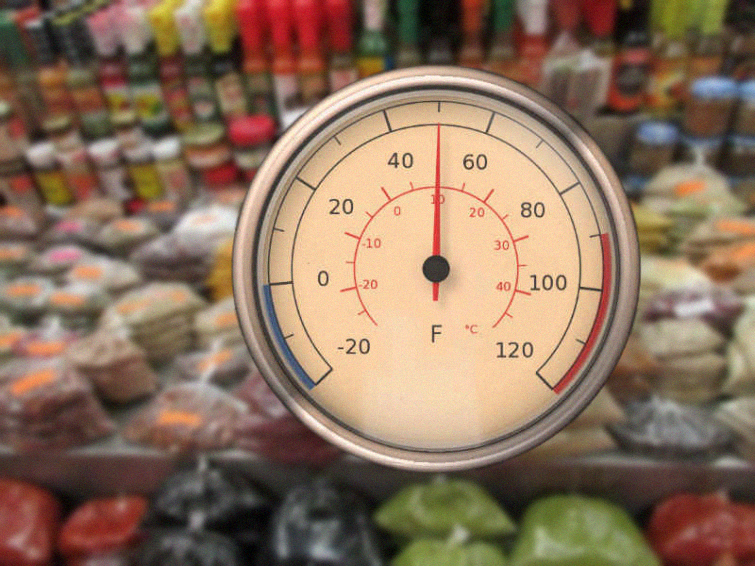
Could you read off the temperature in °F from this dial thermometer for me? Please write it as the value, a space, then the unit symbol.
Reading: 50 °F
